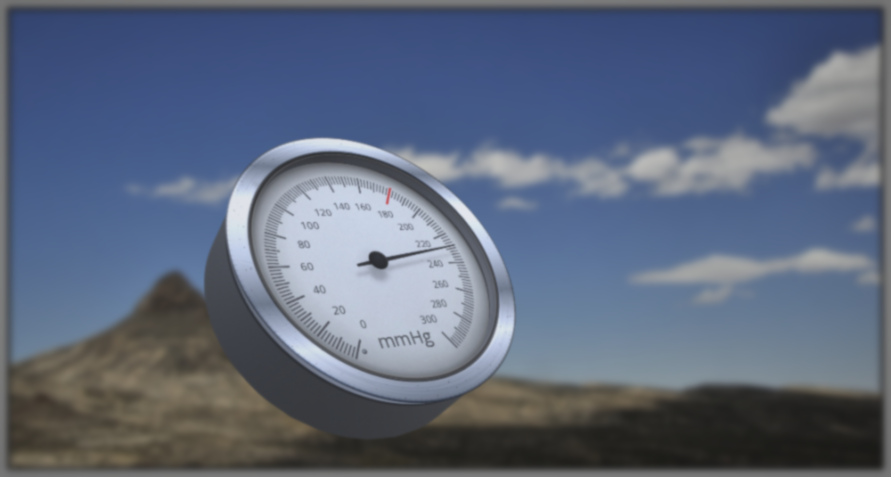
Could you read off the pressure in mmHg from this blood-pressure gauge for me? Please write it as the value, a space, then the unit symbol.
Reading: 230 mmHg
